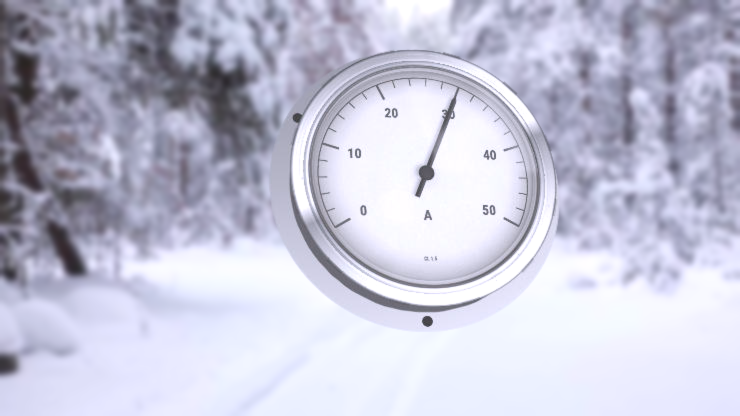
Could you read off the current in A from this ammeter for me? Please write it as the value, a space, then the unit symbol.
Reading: 30 A
